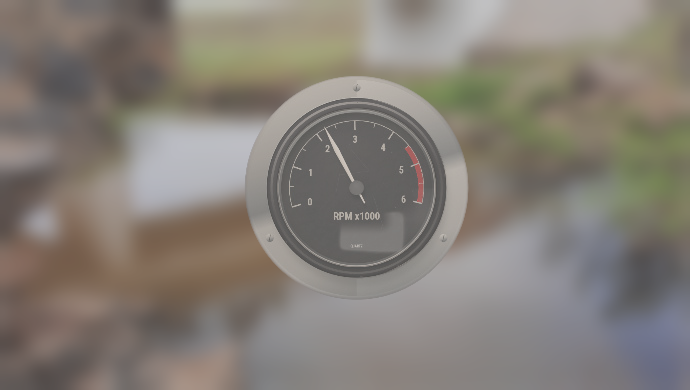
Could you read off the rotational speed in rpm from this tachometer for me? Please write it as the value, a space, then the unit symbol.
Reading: 2250 rpm
